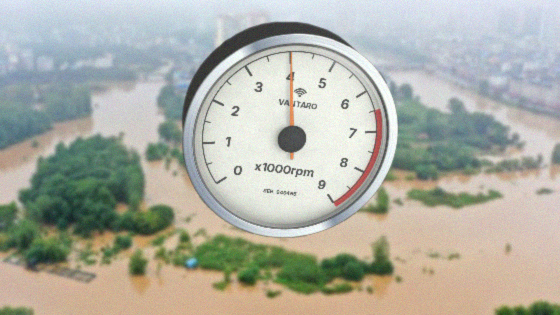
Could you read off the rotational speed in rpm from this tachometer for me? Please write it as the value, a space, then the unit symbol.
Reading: 4000 rpm
